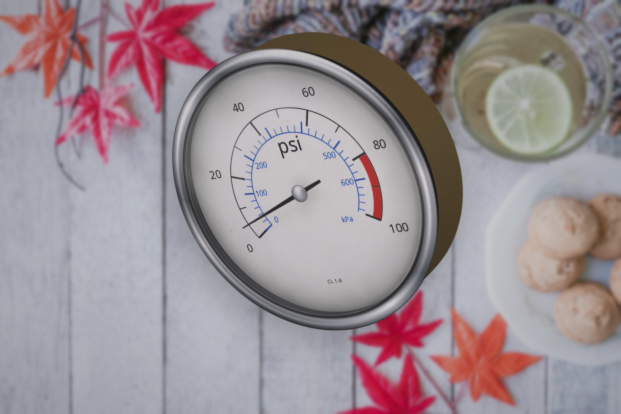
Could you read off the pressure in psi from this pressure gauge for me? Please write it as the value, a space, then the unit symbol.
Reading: 5 psi
